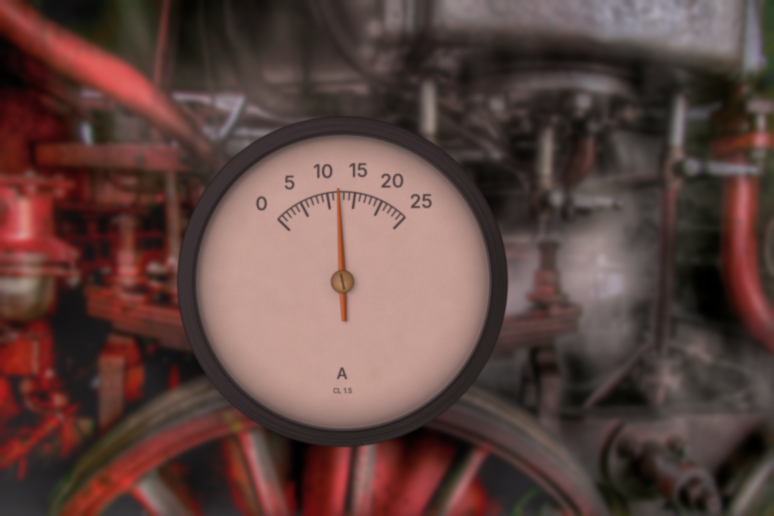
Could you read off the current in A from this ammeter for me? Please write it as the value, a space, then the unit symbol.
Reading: 12 A
